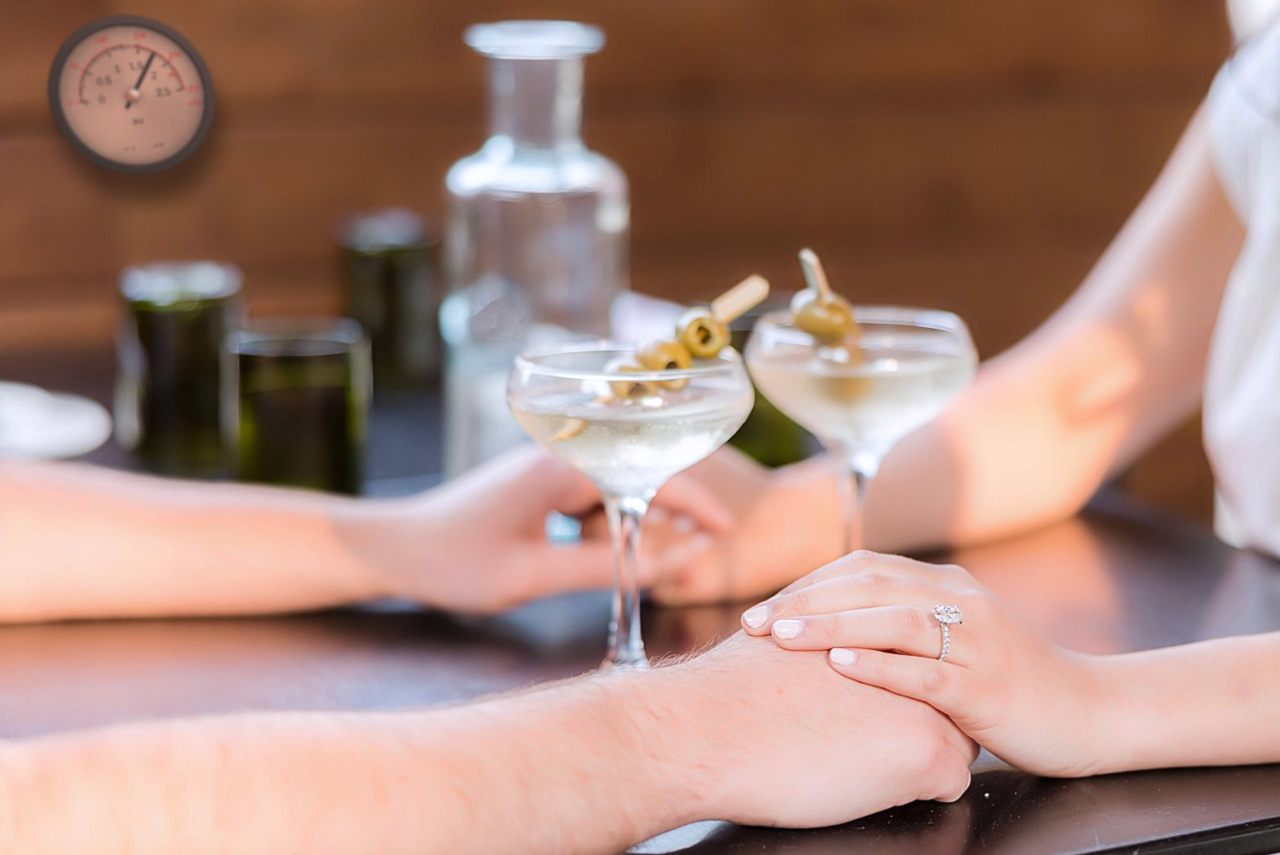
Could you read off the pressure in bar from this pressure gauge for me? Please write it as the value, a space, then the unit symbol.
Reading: 1.75 bar
